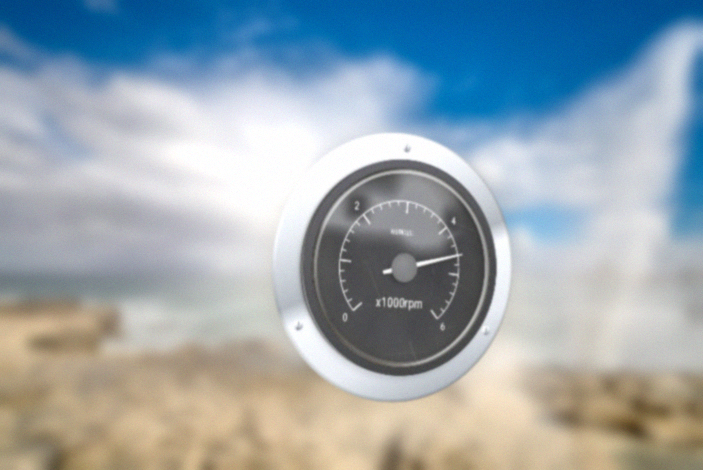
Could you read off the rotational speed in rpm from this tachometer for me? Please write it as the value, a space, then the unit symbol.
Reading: 4600 rpm
